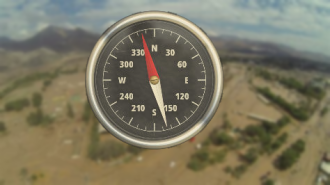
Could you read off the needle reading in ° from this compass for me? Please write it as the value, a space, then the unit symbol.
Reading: 345 °
